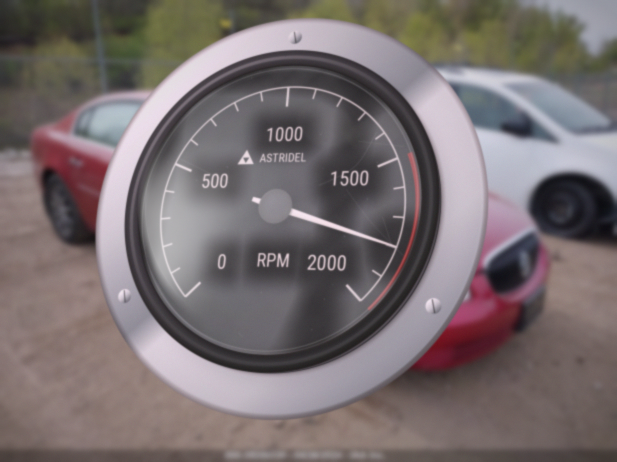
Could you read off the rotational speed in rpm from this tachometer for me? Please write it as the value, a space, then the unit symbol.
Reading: 1800 rpm
